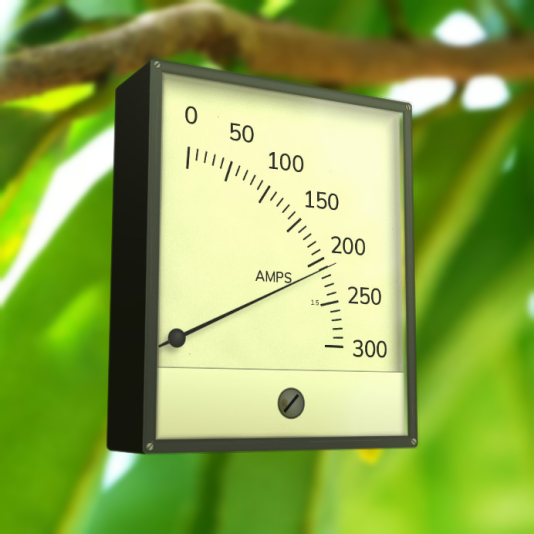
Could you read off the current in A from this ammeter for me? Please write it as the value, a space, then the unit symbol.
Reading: 210 A
